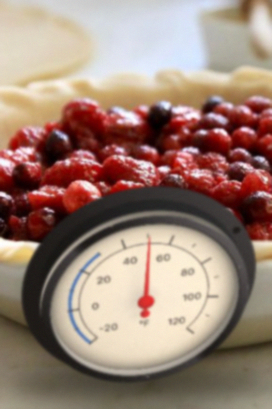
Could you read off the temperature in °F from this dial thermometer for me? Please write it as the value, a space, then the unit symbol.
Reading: 50 °F
